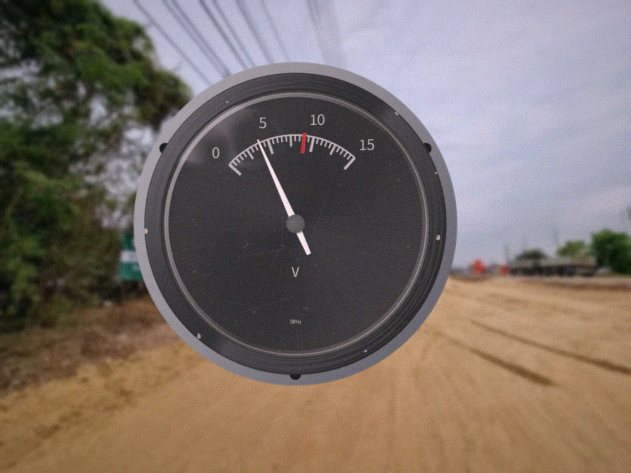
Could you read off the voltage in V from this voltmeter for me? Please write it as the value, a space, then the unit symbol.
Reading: 4 V
